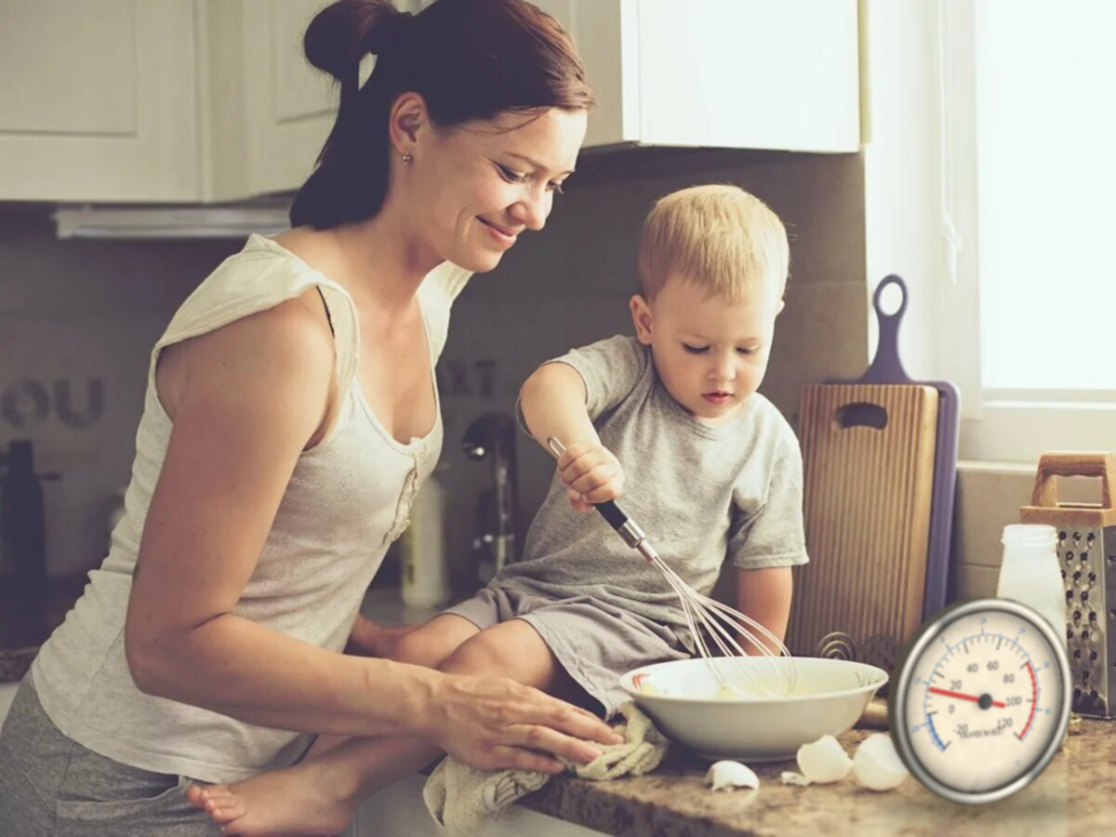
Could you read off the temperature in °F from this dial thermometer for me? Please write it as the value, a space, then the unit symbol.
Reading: 12 °F
